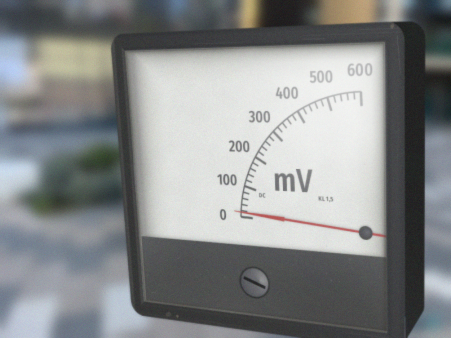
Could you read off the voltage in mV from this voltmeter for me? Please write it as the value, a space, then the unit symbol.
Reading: 20 mV
